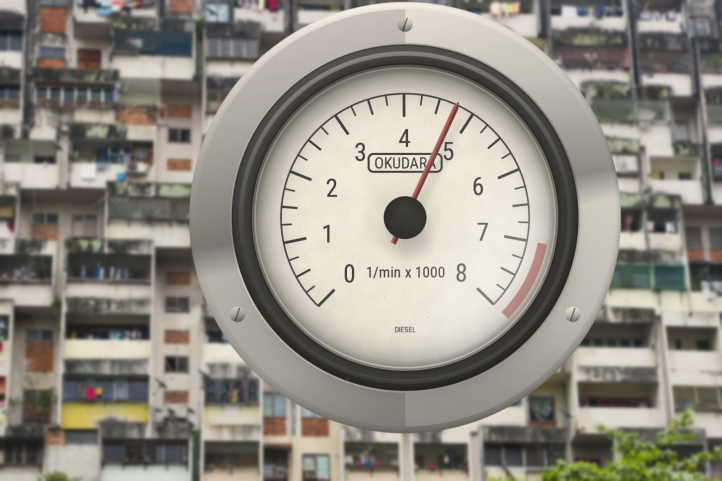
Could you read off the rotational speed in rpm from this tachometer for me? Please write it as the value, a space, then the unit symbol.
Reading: 4750 rpm
